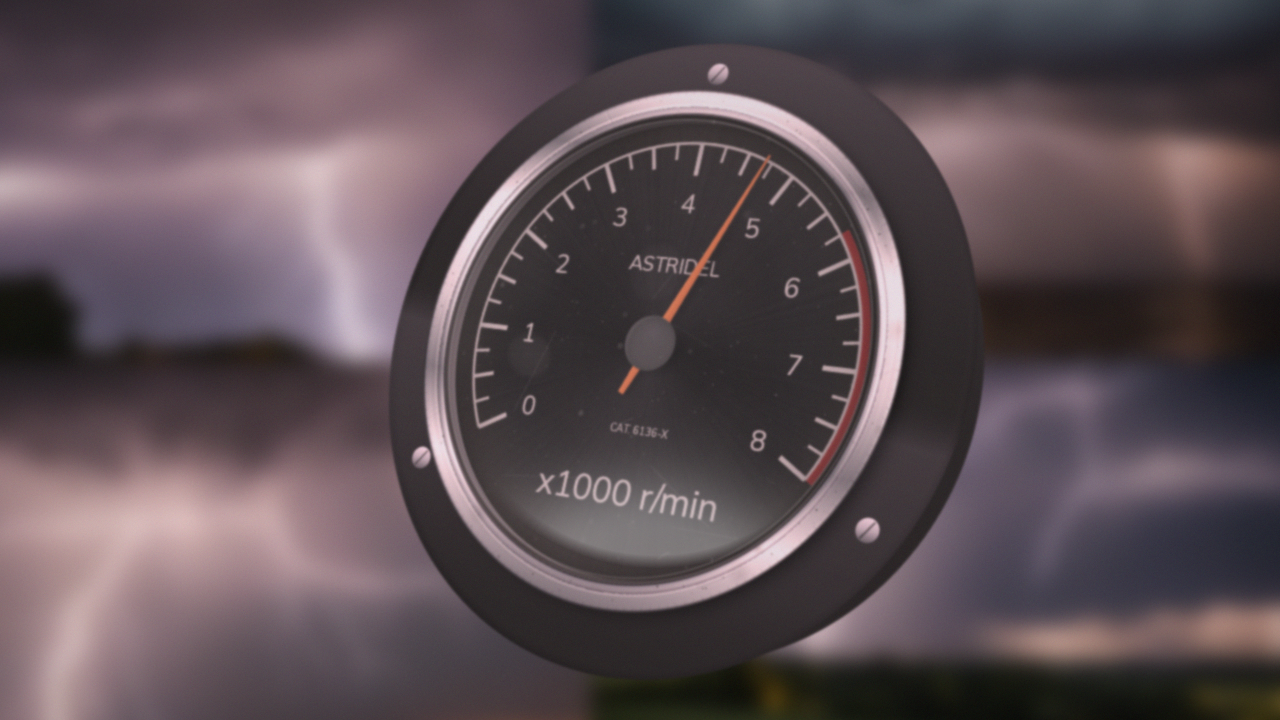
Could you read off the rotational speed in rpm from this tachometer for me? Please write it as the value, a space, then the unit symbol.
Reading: 4750 rpm
